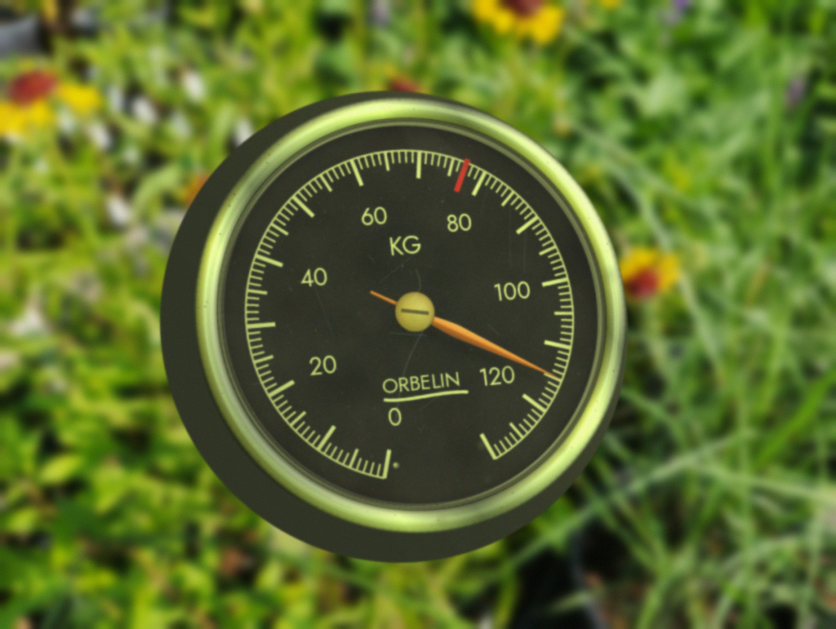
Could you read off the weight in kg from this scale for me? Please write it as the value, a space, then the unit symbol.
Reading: 115 kg
